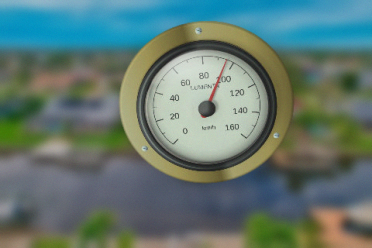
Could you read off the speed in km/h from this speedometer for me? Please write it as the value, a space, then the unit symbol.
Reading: 95 km/h
